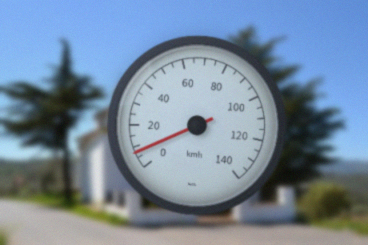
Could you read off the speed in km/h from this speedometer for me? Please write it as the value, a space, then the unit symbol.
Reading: 7.5 km/h
